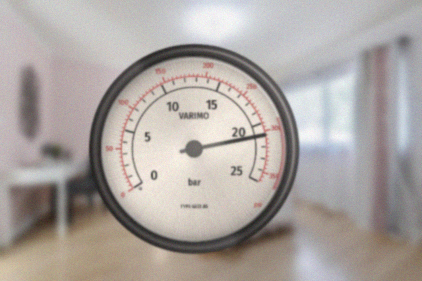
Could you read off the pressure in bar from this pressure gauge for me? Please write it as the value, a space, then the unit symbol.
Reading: 21 bar
